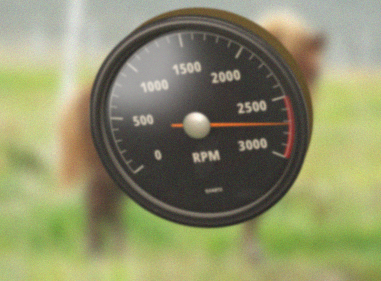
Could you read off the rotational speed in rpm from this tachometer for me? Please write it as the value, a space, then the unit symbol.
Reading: 2700 rpm
